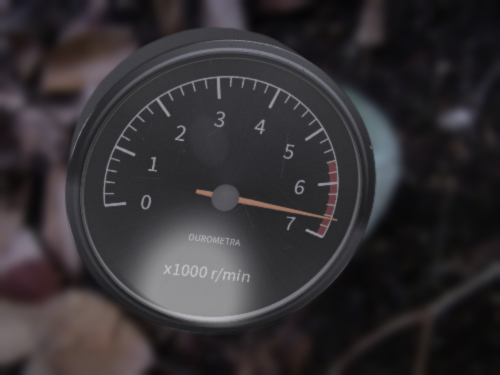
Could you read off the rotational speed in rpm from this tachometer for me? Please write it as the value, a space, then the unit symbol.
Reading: 6600 rpm
